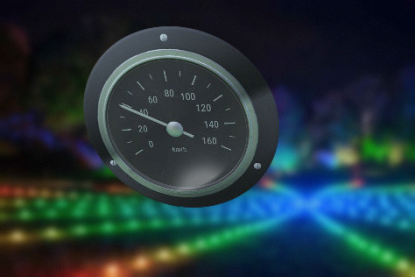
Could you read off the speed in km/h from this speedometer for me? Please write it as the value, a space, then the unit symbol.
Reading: 40 km/h
